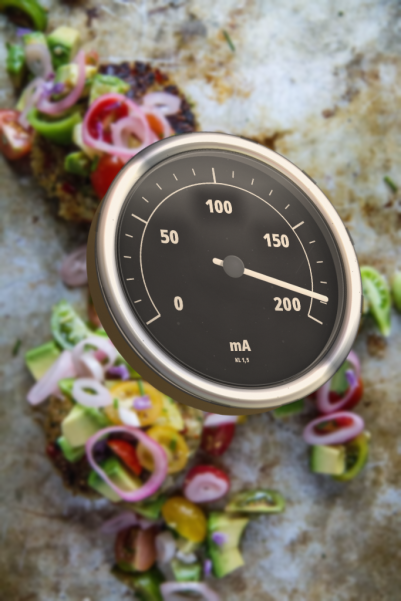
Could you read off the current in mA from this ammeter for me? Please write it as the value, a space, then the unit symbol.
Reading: 190 mA
